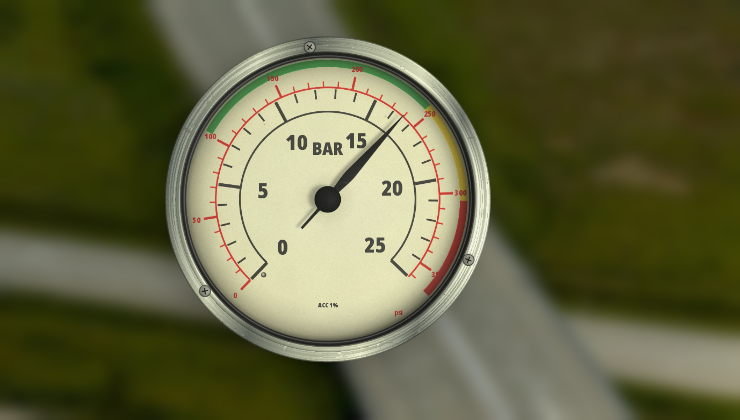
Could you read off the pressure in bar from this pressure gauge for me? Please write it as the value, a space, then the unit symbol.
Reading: 16.5 bar
